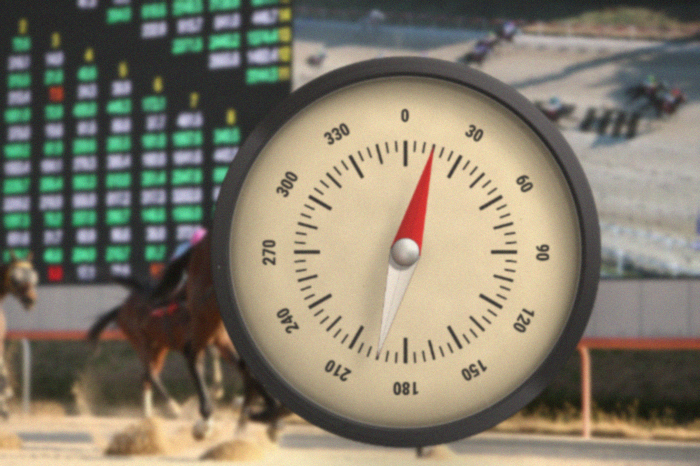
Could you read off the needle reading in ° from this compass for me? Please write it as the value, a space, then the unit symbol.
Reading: 15 °
